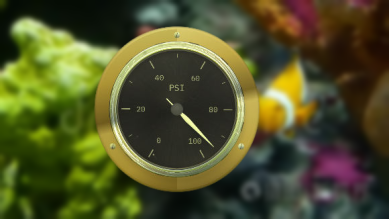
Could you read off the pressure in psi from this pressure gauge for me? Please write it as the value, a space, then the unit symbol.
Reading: 95 psi
